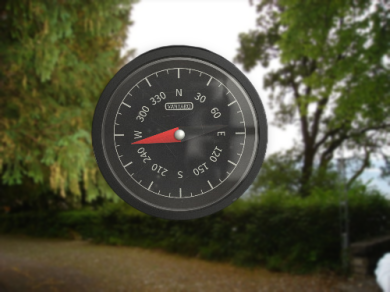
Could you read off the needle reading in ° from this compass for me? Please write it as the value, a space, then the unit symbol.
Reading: 260 °
